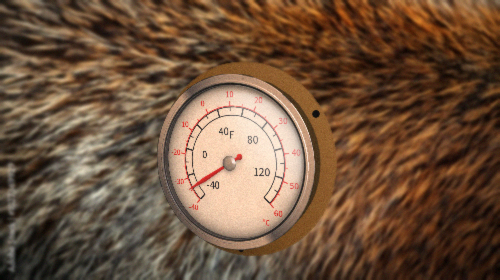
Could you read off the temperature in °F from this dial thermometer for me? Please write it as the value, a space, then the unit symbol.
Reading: -30 °F
